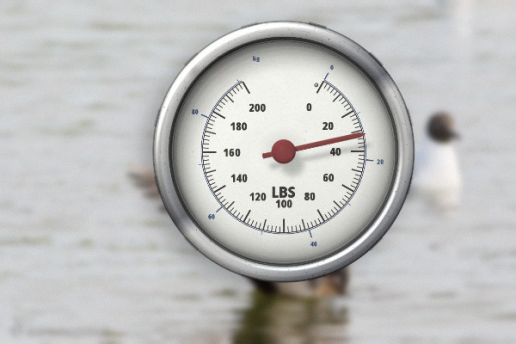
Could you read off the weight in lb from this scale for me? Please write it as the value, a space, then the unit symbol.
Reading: 32 lb
